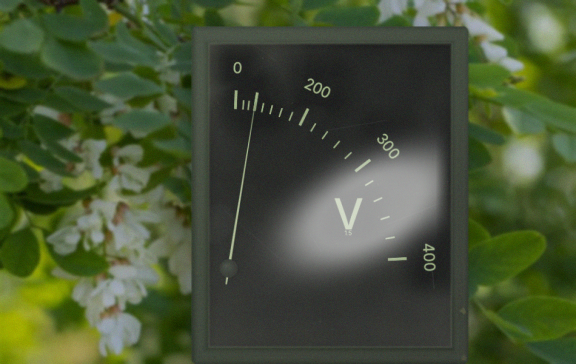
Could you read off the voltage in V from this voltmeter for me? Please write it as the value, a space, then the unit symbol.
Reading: 100 V
